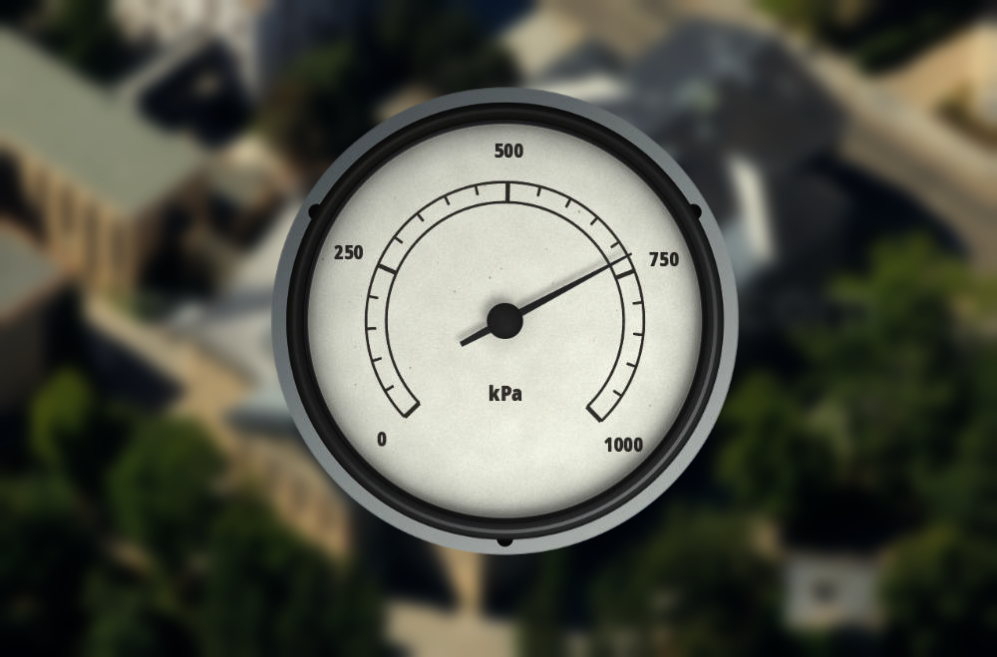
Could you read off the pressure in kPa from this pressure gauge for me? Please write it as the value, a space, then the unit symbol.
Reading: 725 kPa
